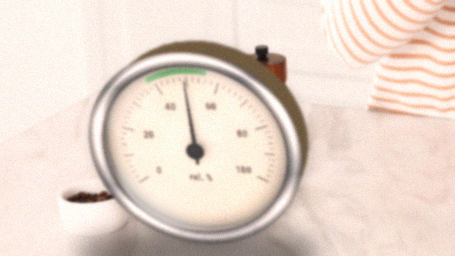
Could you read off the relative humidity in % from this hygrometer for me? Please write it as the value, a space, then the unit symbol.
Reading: 50 %
